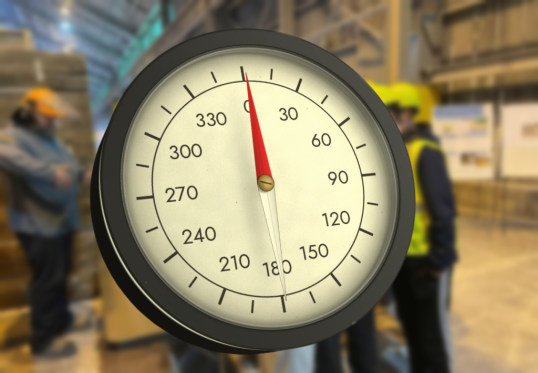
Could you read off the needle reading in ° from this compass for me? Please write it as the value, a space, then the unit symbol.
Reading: 0 °
